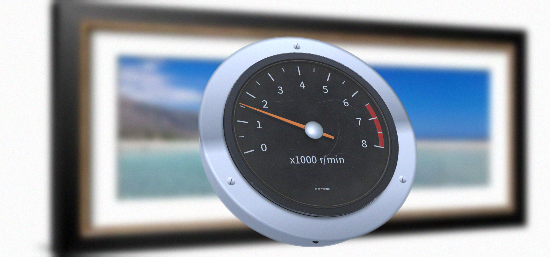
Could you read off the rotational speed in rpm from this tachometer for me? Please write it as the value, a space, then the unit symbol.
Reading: 1500 rpm
